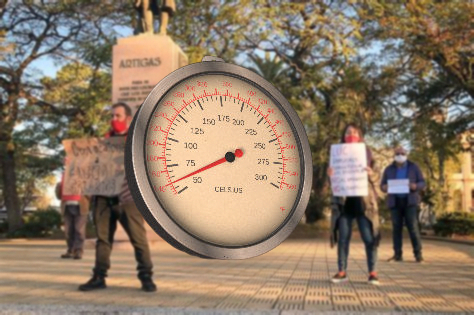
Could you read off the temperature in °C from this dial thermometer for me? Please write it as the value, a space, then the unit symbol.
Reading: 60 °C
